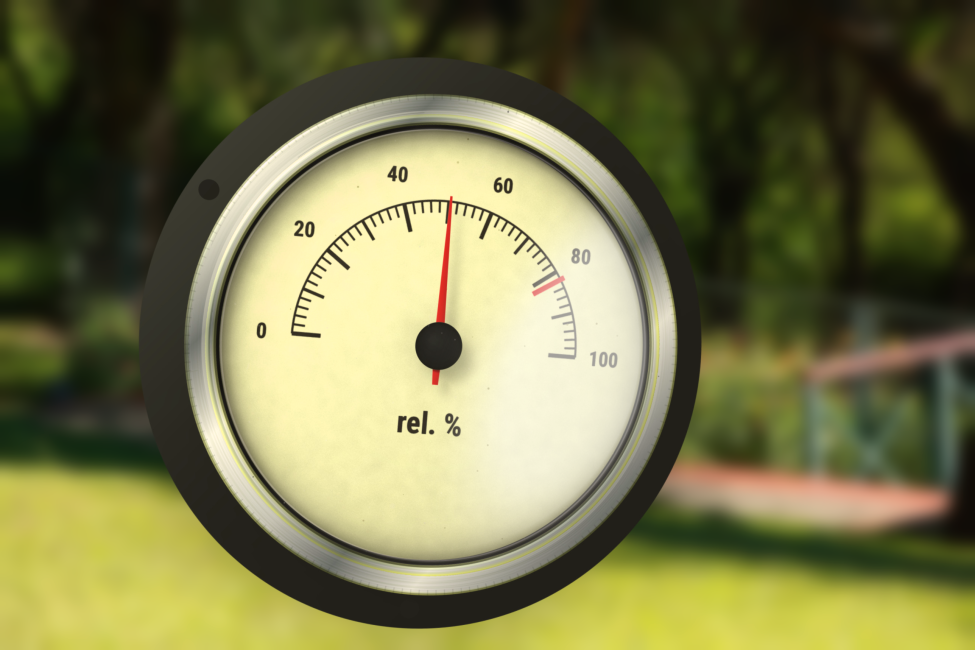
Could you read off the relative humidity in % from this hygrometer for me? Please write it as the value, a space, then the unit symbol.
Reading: 50 %
